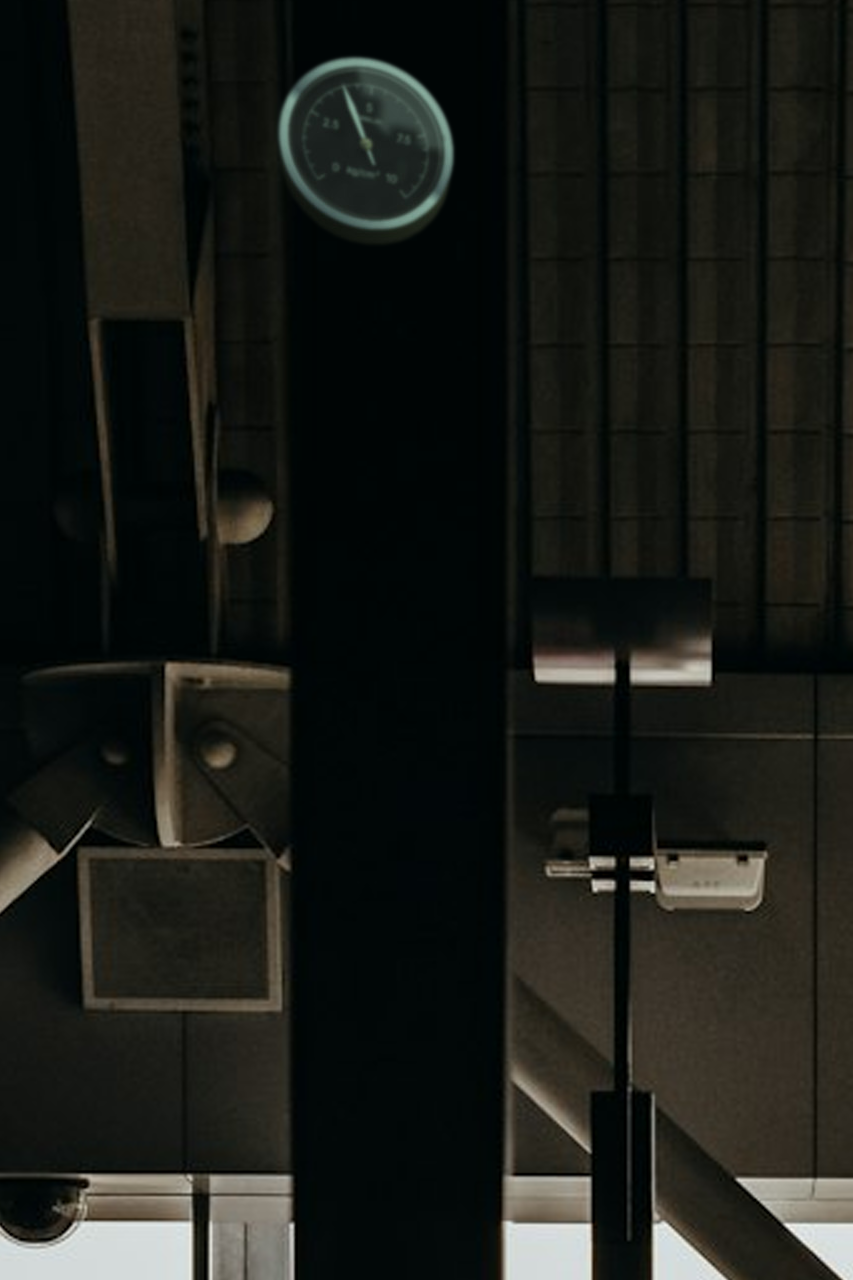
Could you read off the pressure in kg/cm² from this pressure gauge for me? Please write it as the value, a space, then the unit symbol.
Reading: 4 kg/cm²
